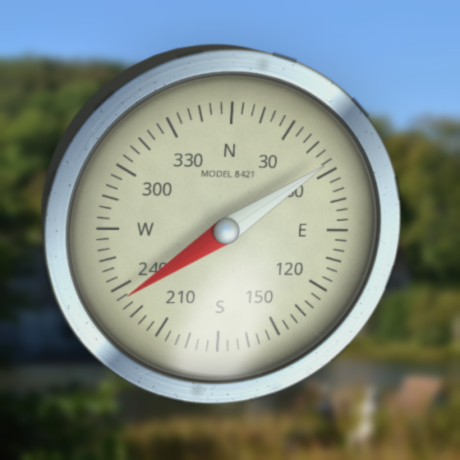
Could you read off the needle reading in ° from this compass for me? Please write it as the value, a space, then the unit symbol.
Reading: 235 °
